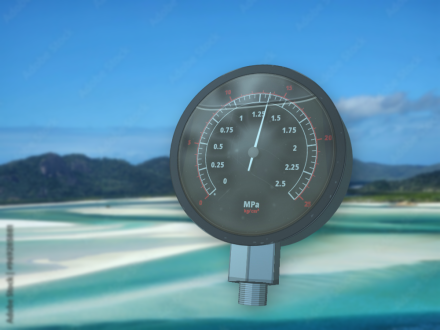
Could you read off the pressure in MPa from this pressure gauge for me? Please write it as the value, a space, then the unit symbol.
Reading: 1.35 MPa
